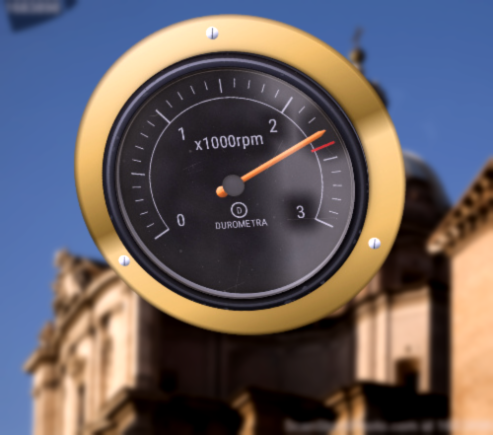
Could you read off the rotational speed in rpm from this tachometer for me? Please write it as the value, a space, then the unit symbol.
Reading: 2300 rpm
